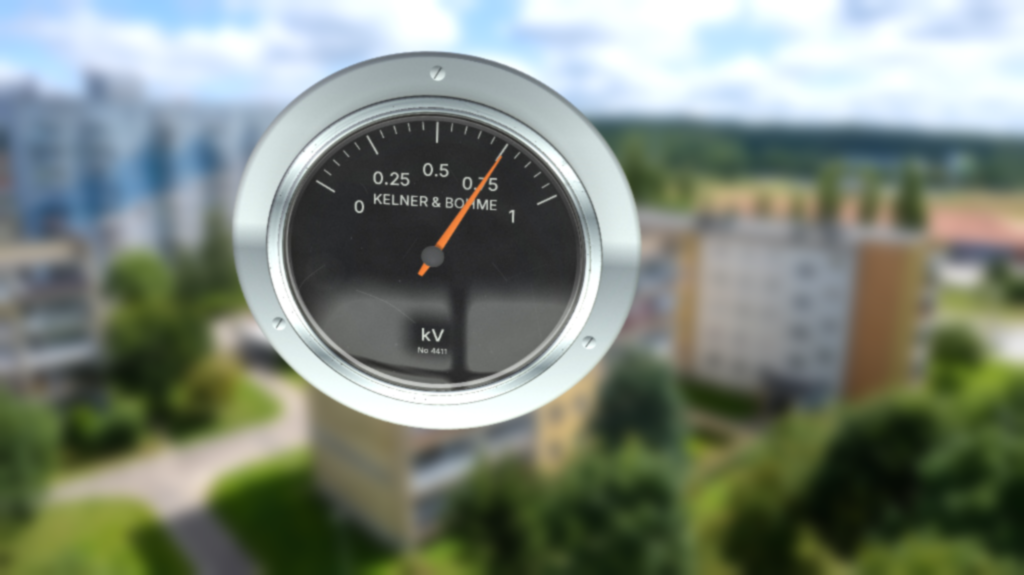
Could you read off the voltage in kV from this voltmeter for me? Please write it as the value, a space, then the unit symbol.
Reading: 0.75 kV
